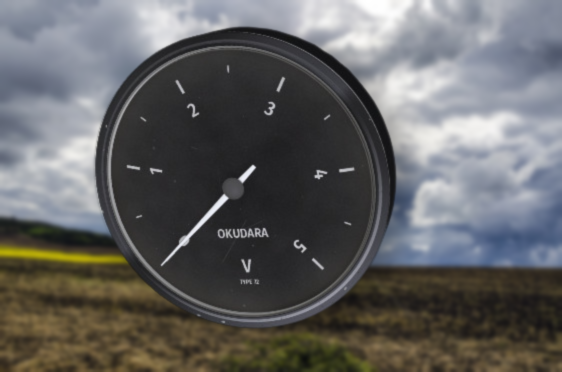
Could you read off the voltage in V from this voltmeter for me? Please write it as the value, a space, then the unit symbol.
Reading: 0 V
